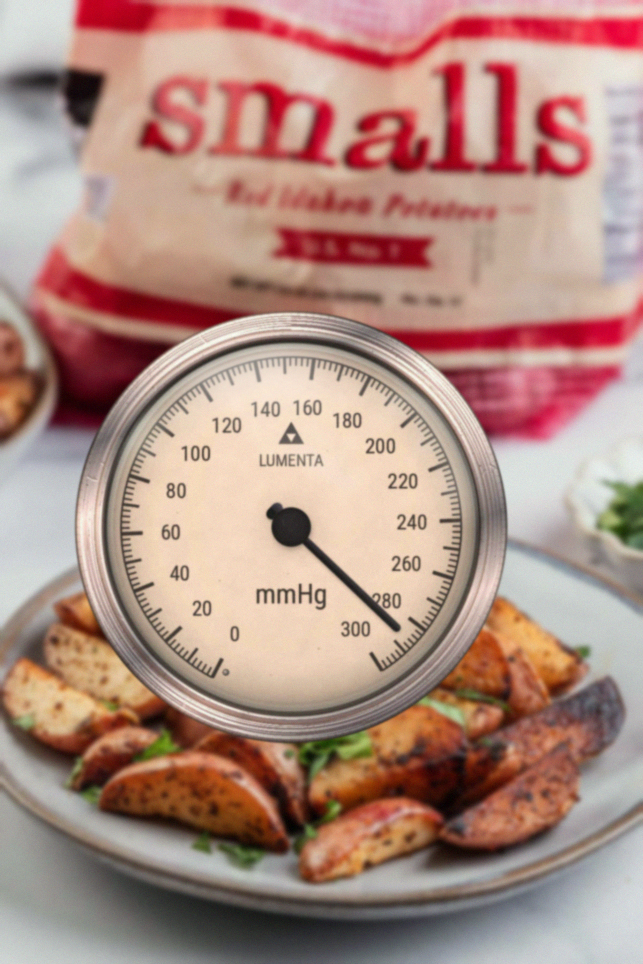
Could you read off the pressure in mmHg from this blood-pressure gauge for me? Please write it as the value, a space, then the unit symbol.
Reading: 286 mmHg
